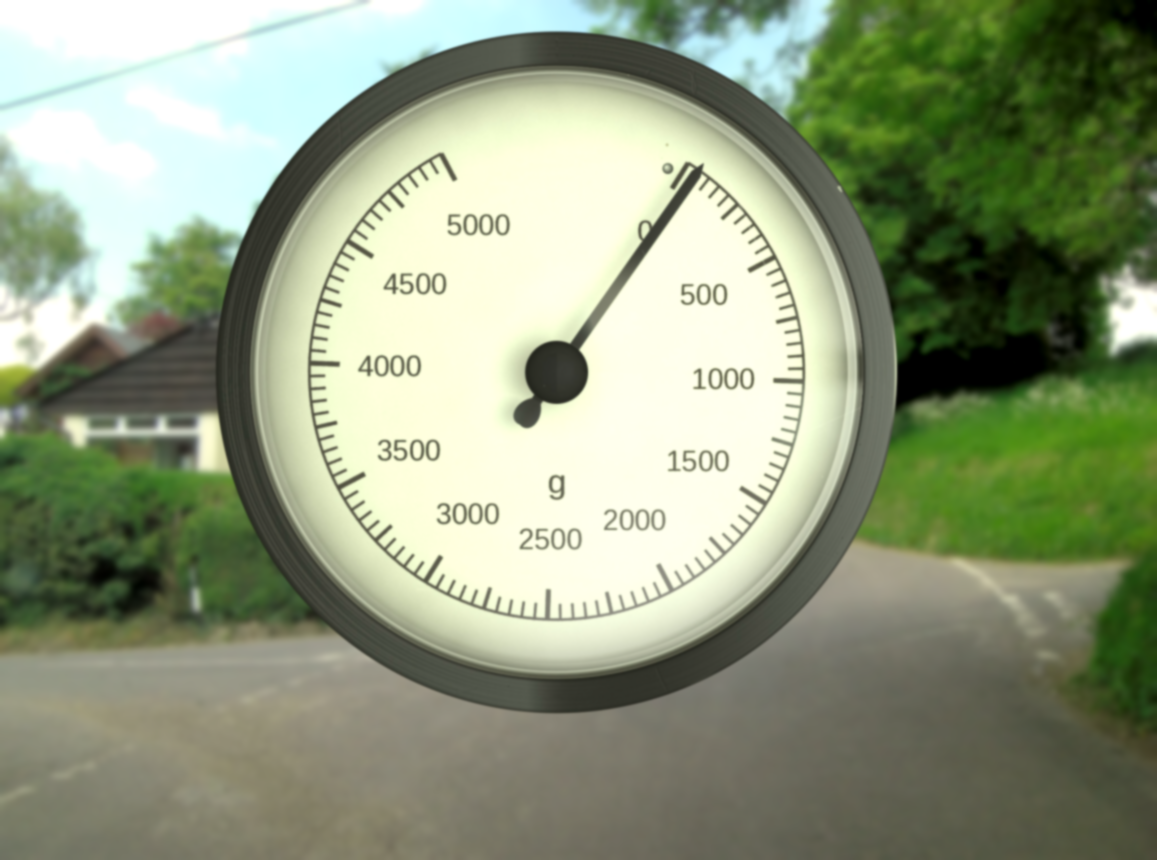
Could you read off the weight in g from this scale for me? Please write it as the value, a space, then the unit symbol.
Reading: 50 g
